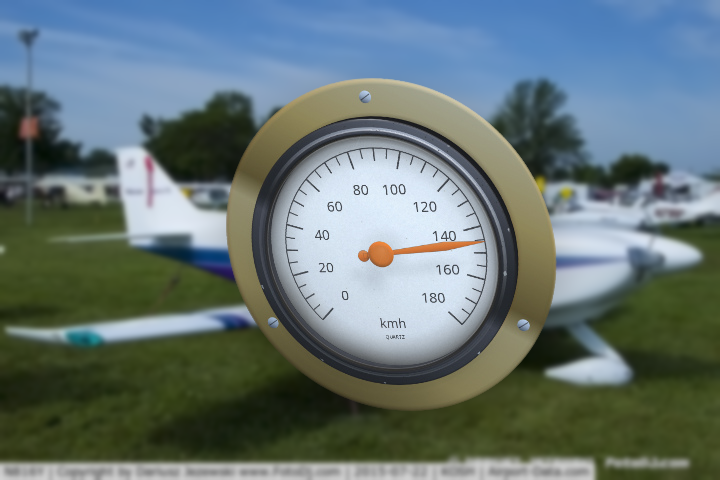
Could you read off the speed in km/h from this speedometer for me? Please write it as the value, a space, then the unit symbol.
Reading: 145 km/h
